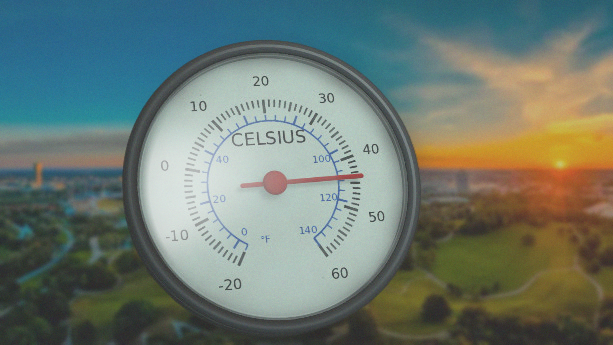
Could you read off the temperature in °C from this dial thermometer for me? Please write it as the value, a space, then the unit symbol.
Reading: 44 °C
